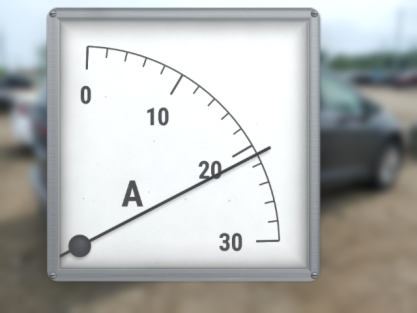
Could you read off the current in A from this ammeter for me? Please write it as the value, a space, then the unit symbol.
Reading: 21 A
